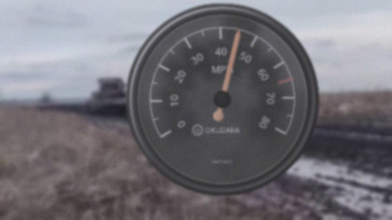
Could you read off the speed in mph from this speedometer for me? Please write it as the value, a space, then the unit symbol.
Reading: 45 mph
